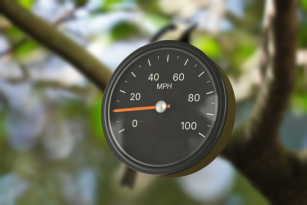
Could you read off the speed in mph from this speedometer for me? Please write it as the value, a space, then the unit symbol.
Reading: 10 mph
